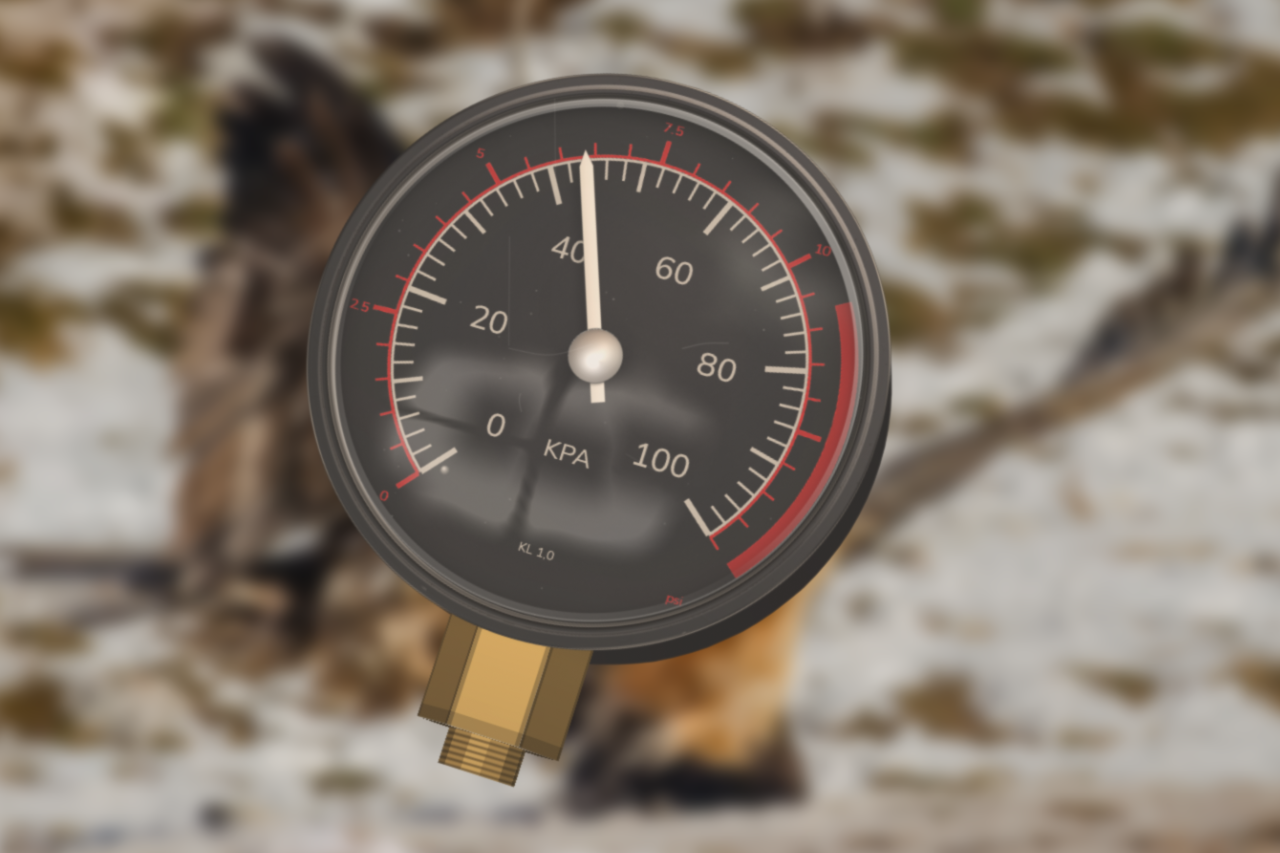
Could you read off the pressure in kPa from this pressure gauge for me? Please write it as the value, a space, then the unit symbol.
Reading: 44 kPa
